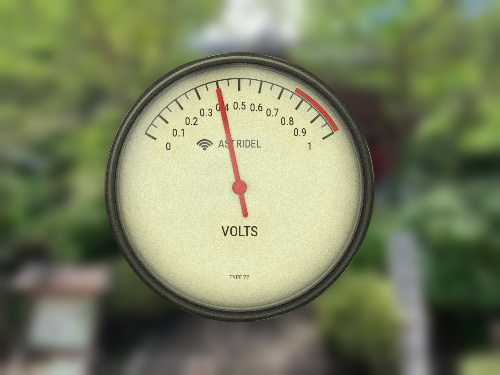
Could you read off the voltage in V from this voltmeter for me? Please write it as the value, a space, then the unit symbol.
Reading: 0.4 V
